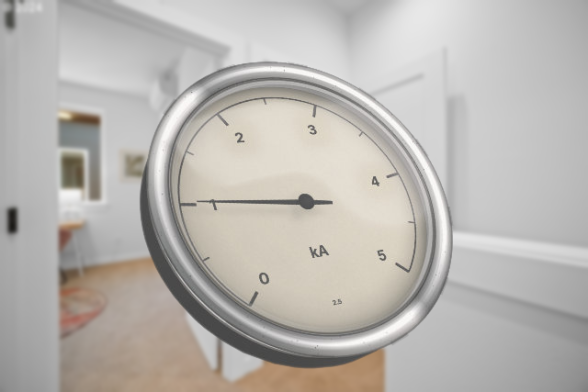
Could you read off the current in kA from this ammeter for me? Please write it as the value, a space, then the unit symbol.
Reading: 1 kA
